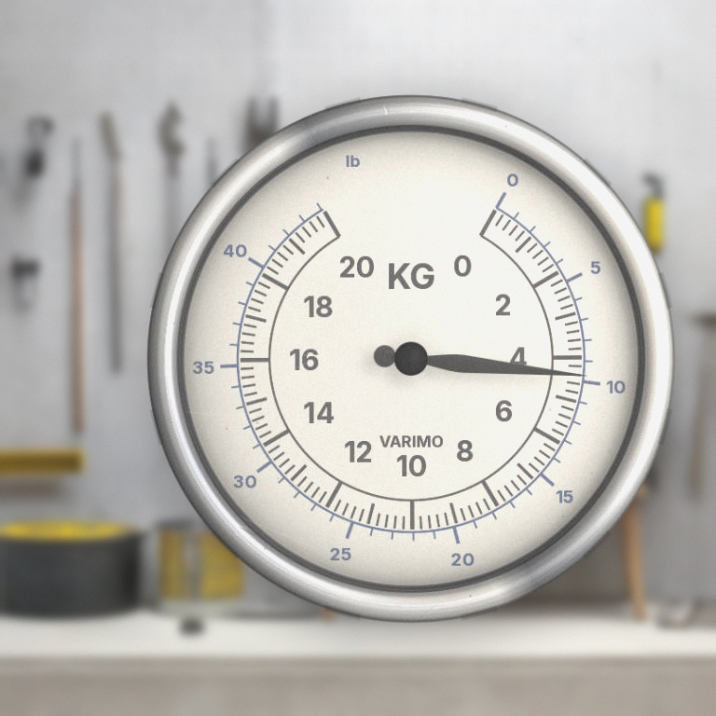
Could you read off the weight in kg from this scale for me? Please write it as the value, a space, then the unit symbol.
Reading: 4.4 kg
